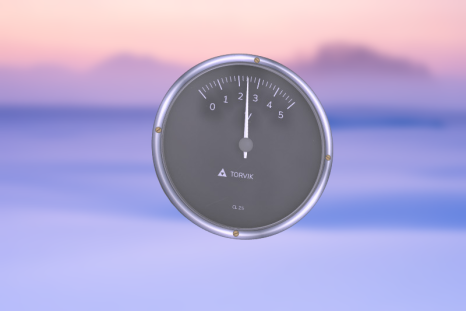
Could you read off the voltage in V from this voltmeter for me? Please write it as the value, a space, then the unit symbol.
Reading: 2.4 V
